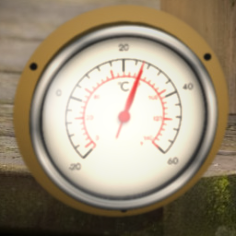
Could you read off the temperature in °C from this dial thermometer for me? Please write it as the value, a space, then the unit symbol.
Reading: 26 °C
